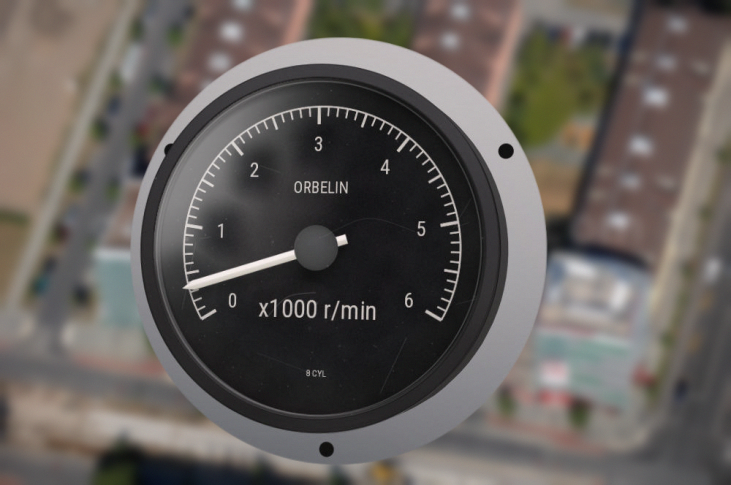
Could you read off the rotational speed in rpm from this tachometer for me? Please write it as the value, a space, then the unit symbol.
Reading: 350 rpm
